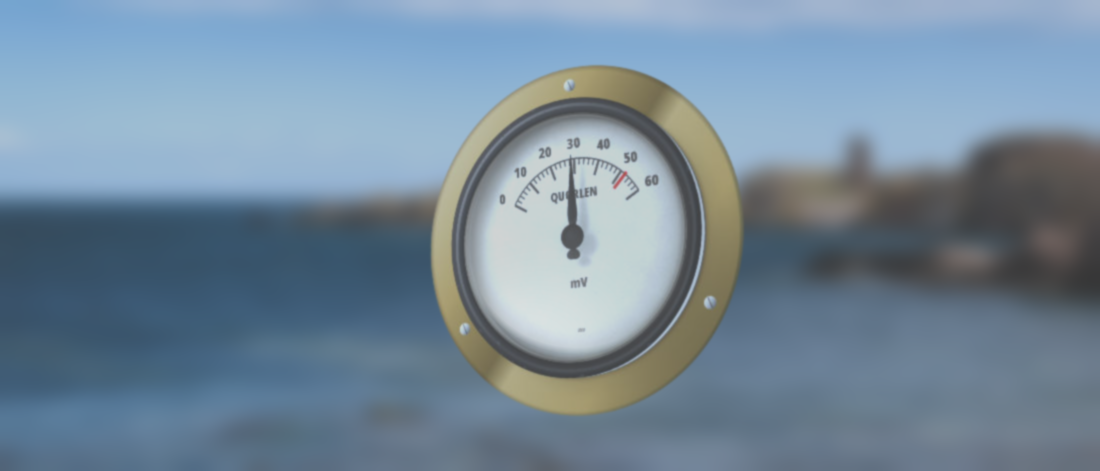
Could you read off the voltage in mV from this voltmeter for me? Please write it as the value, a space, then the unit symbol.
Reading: 30 mV
